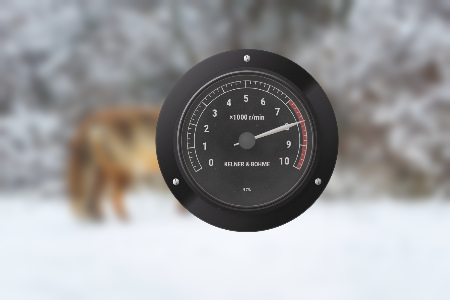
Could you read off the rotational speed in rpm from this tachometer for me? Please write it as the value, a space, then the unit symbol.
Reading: 8000 rpm
